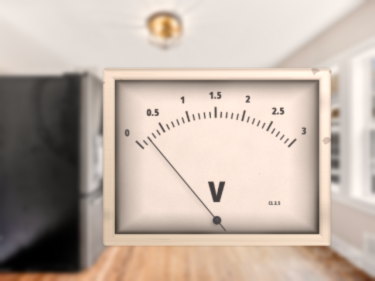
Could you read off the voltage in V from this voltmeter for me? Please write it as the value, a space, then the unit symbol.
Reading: 0.2 V
